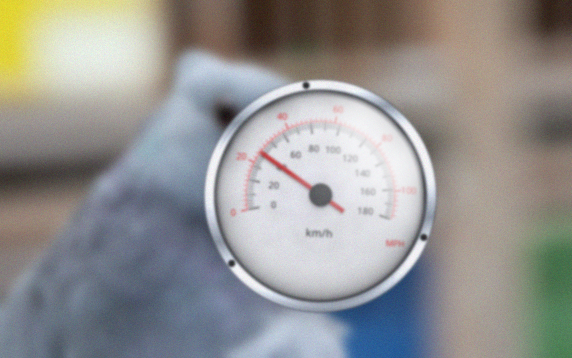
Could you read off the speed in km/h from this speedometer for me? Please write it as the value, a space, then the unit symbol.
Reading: 40 km/h
